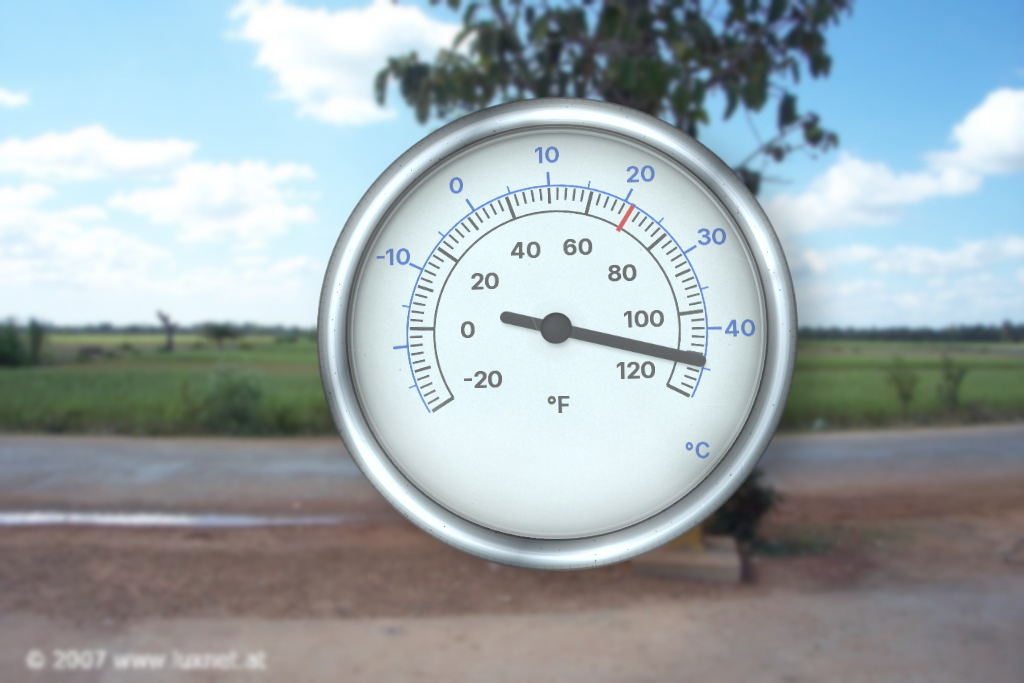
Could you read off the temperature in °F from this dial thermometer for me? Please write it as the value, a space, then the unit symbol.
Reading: 112 °F
